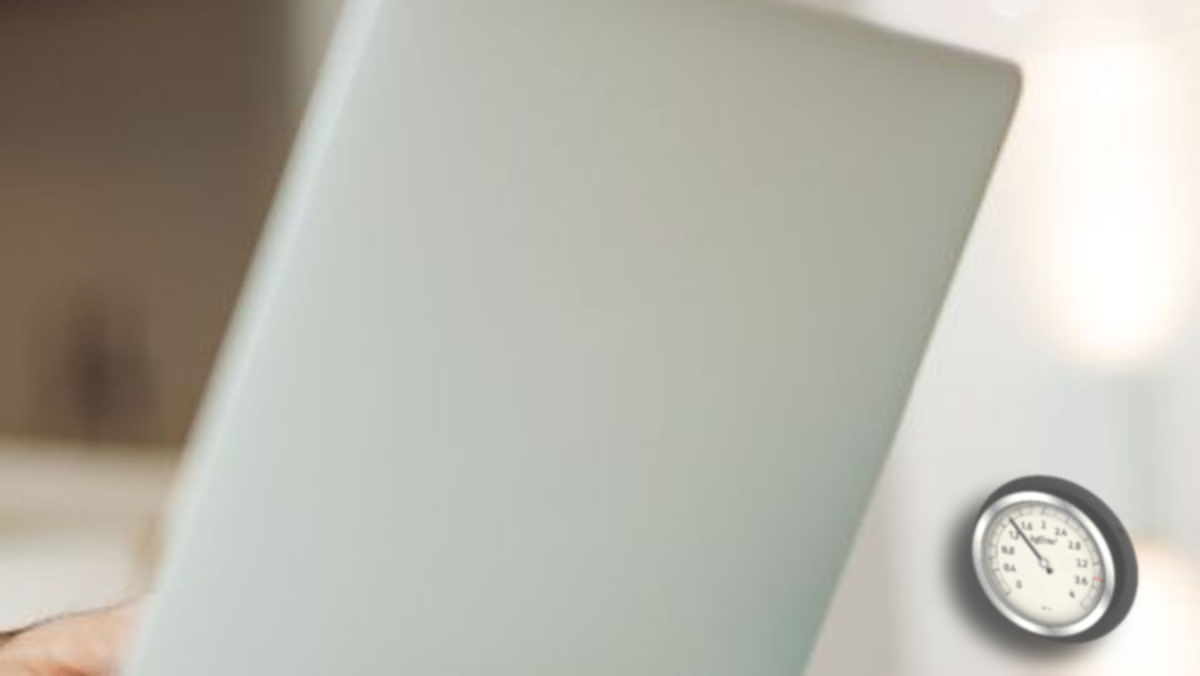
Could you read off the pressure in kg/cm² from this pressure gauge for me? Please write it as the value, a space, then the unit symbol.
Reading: 1.4 kg/cm²
